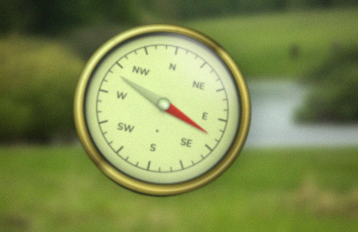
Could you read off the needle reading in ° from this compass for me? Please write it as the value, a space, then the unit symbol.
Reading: 110 °
